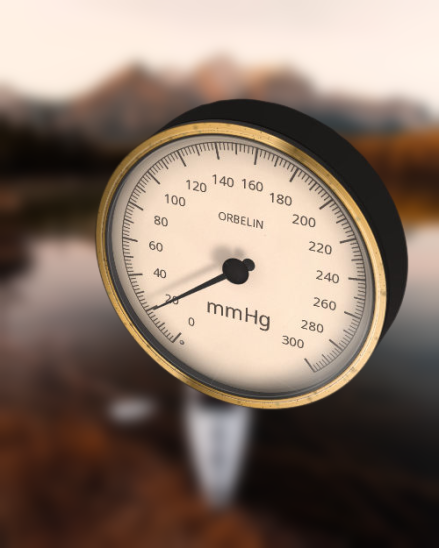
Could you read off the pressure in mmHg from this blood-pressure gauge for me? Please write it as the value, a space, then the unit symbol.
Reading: 20 mmHg
